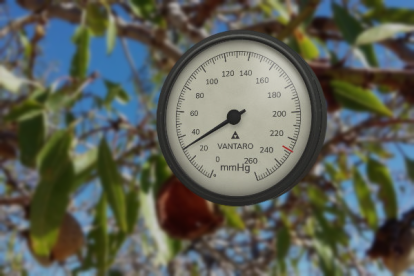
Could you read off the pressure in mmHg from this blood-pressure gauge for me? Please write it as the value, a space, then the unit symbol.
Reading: 30 mmHg
